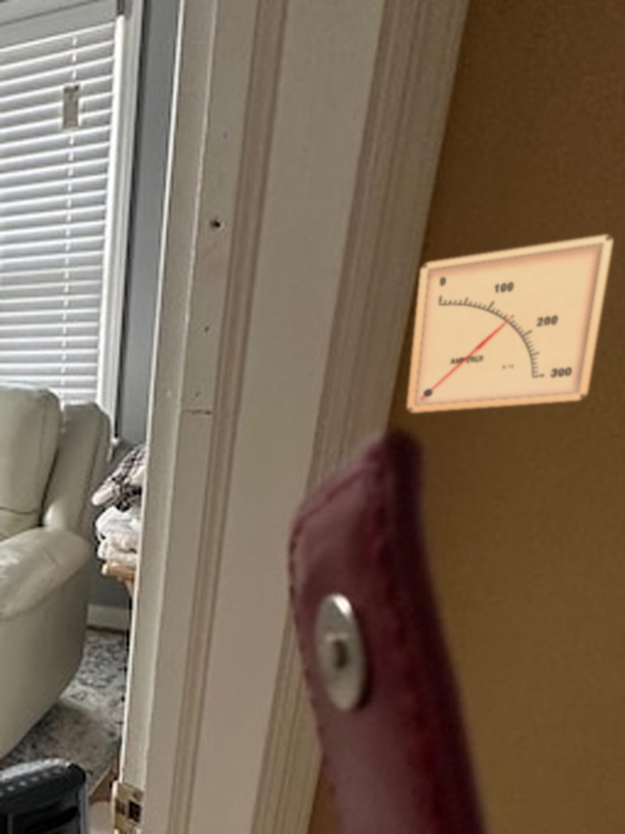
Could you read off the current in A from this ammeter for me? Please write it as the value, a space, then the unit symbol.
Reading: 150 A
